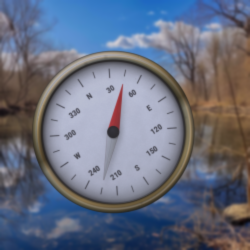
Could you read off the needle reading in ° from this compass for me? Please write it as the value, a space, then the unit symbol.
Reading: 45 °
